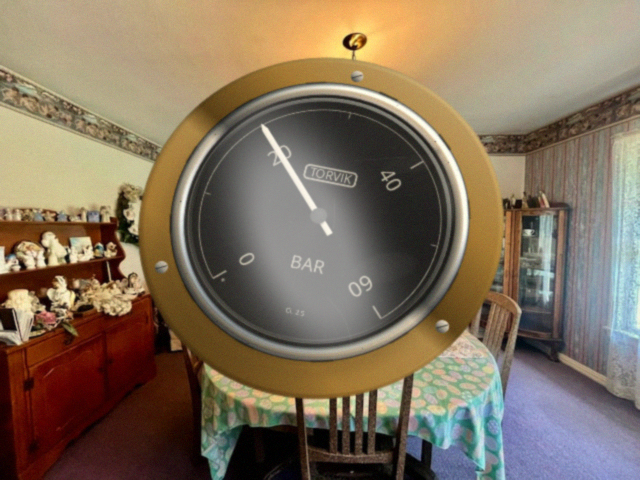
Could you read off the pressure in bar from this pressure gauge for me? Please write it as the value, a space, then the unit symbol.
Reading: 20 bar
